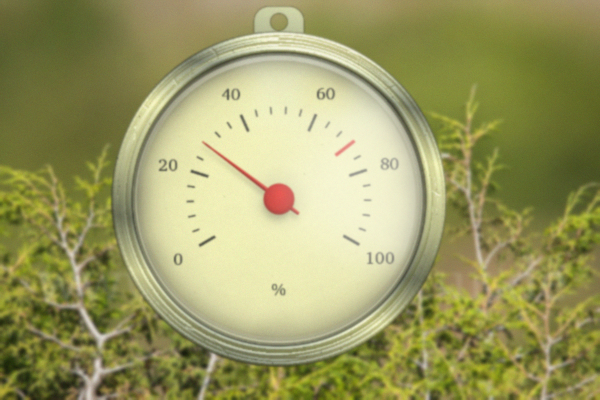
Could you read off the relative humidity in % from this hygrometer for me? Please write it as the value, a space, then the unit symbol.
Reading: 28 %
